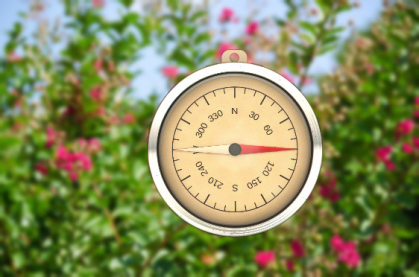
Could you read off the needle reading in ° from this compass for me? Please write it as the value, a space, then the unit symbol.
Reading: 90 °
